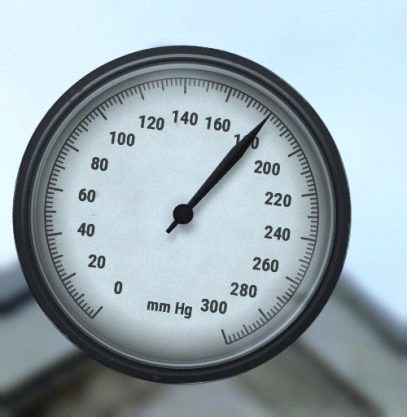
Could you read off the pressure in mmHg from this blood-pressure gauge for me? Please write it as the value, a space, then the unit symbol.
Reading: 180 mmHg
